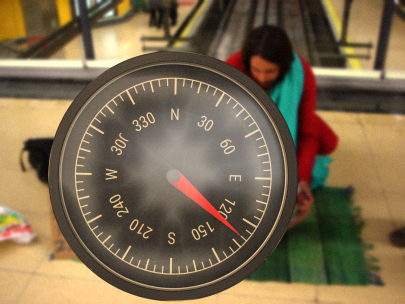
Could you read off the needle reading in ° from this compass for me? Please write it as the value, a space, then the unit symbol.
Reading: 130 °
